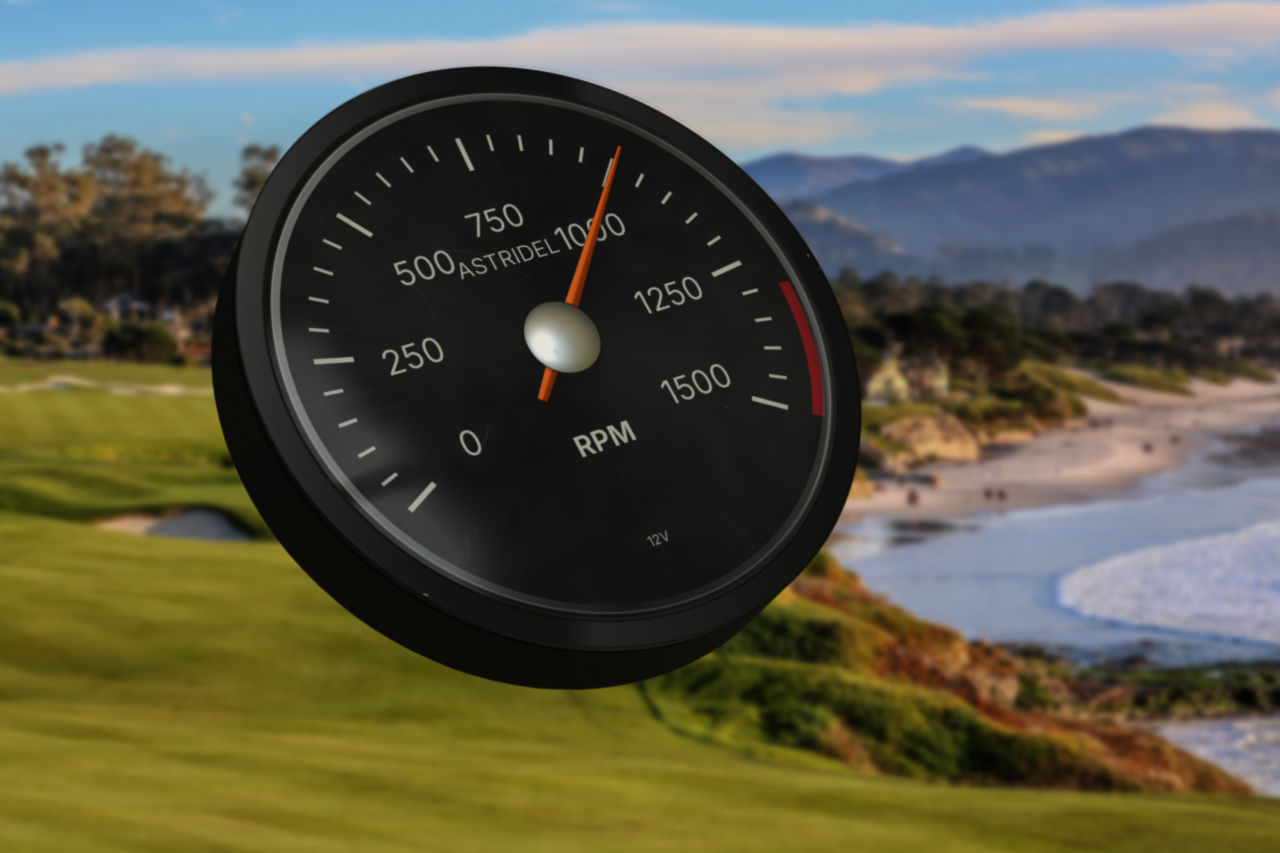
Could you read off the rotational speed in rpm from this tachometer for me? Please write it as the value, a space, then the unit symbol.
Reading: 1000 rpm
